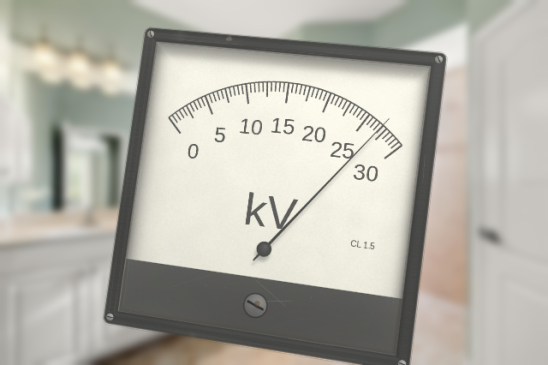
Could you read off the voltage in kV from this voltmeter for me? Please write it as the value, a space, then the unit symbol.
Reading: 27 kV
